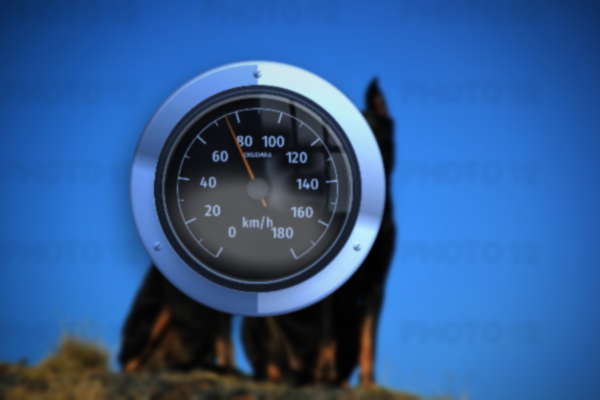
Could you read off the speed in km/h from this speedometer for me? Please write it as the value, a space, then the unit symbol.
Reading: 75 km/h
